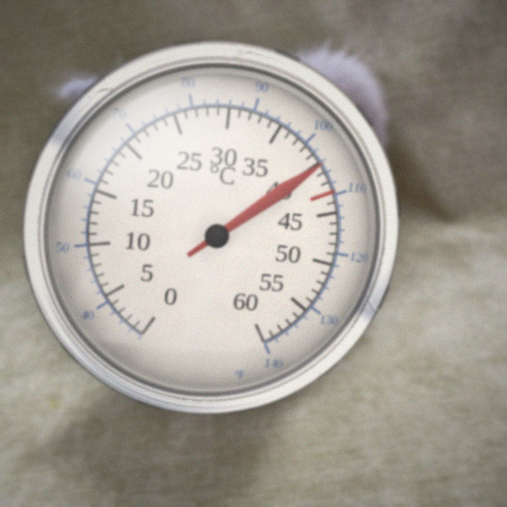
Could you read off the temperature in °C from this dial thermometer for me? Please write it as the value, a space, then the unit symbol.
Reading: 40 °C
